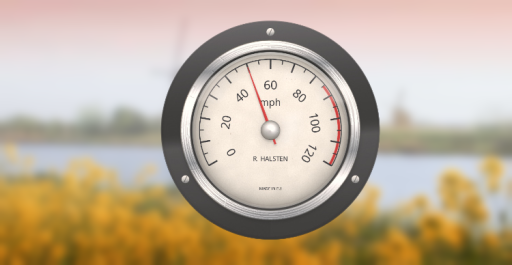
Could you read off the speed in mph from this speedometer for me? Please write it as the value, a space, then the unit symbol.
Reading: 50 mph
